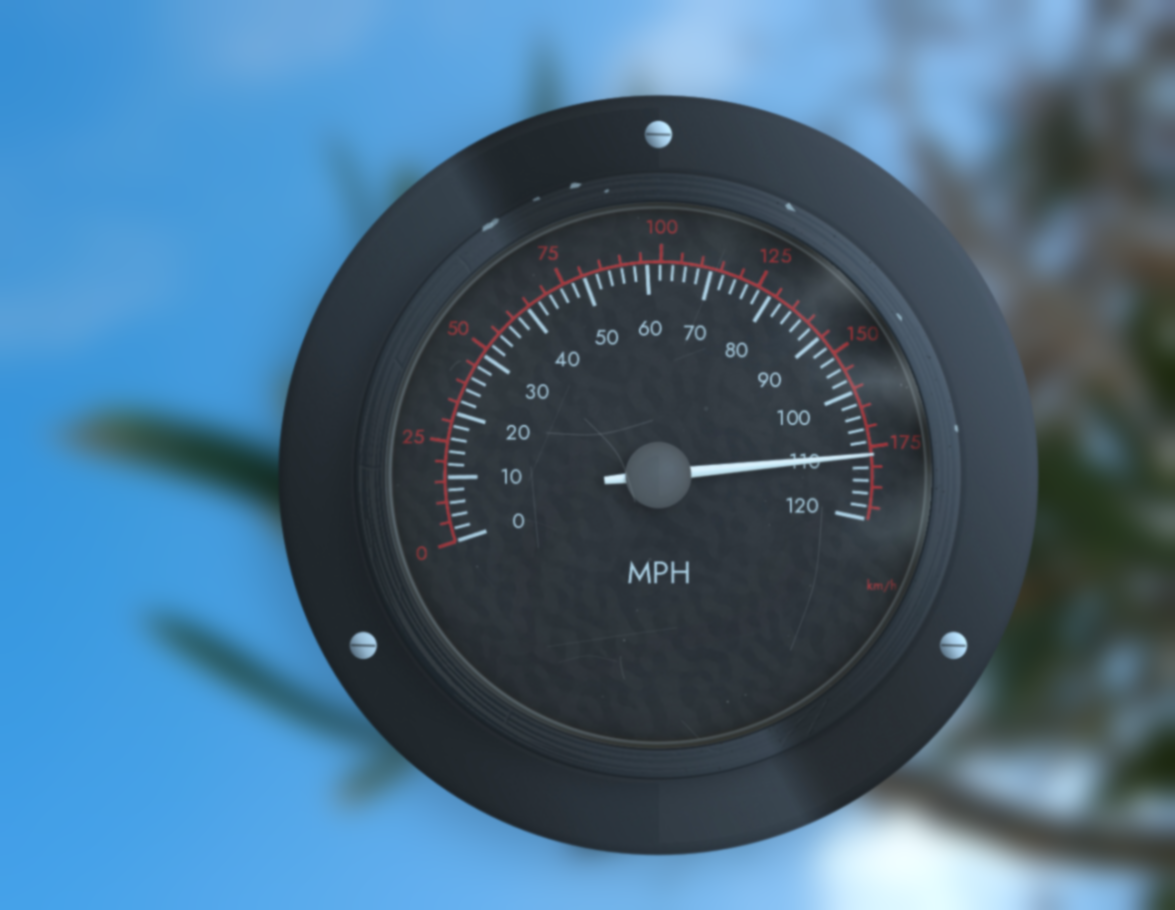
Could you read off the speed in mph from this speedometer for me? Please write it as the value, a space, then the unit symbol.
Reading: 110 mph
